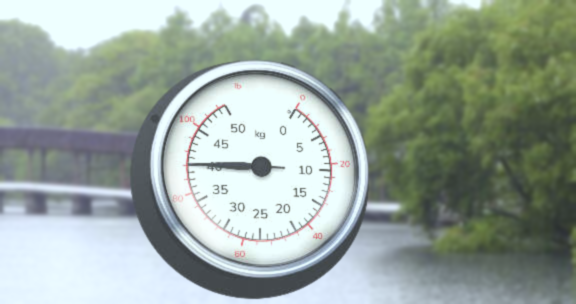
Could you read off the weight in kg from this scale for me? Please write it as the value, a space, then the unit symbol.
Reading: 40 kg
